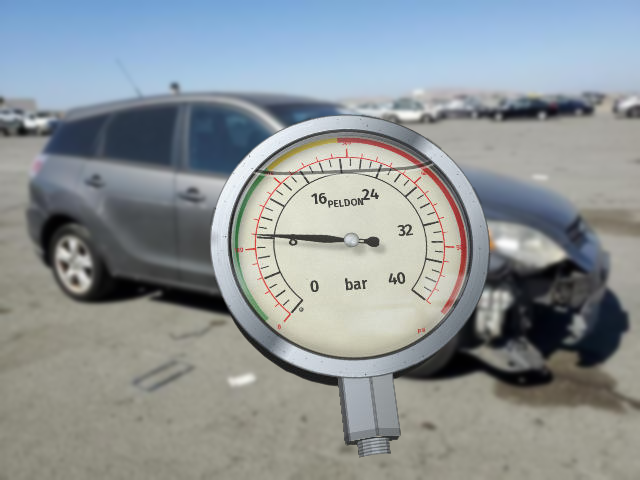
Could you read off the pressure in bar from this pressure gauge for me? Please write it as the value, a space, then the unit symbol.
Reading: 8 bar
